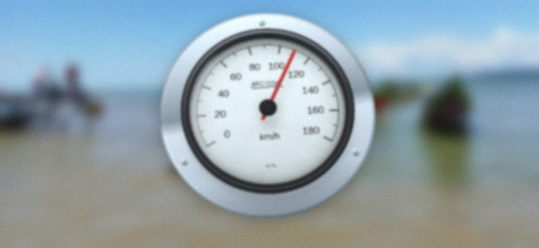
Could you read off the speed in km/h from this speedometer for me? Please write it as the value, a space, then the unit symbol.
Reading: 110 km/h
